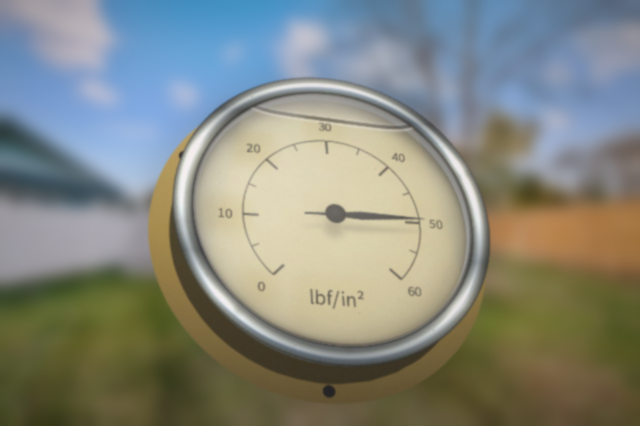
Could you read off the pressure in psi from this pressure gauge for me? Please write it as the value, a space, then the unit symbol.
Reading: 50 psi
